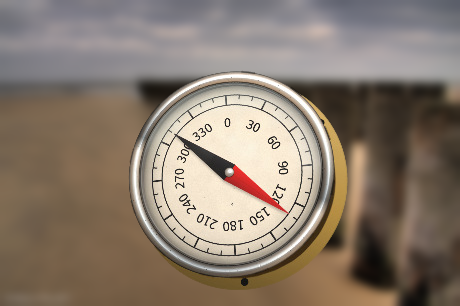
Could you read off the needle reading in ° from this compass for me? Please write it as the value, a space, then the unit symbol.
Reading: 130 °
